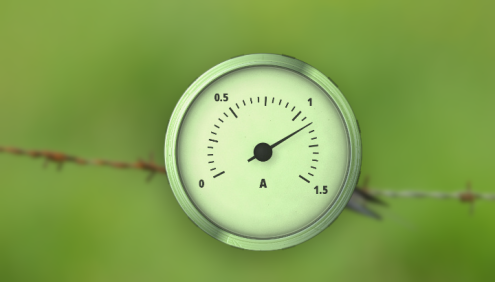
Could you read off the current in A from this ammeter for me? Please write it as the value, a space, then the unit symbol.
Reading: 1.1 A
